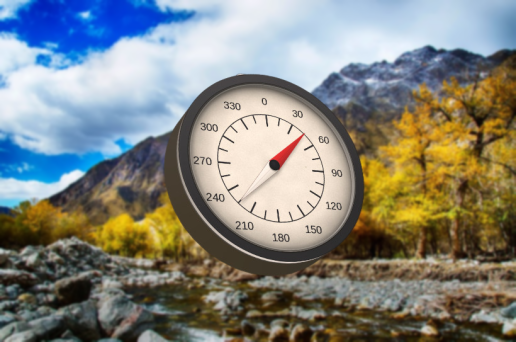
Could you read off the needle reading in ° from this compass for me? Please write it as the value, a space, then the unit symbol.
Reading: 45 °
